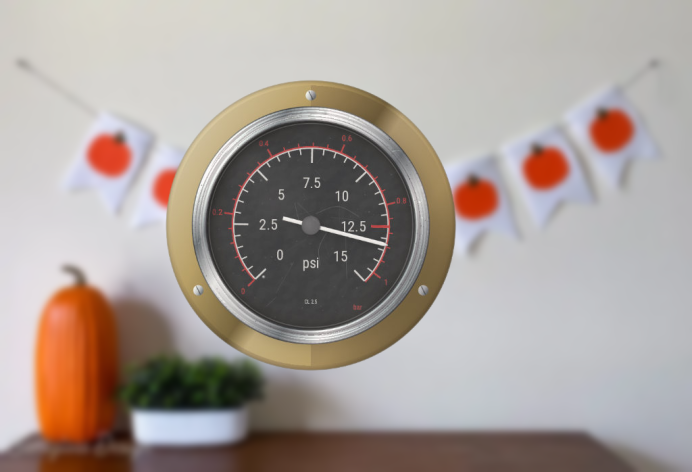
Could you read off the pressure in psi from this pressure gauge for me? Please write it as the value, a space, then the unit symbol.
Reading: 13.25 psi
